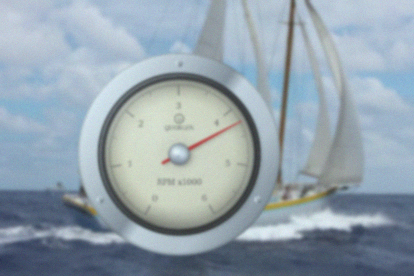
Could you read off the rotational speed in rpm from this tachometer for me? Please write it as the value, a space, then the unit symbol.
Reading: 4250 rpm
